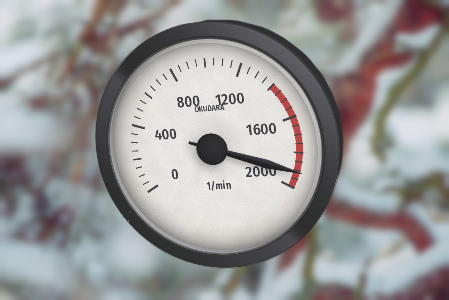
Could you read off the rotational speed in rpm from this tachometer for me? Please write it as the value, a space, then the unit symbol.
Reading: 1900 rpm
